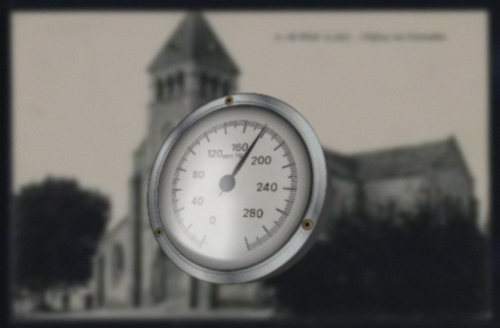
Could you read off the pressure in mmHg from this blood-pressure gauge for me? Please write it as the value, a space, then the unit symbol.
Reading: 180 mmHg
